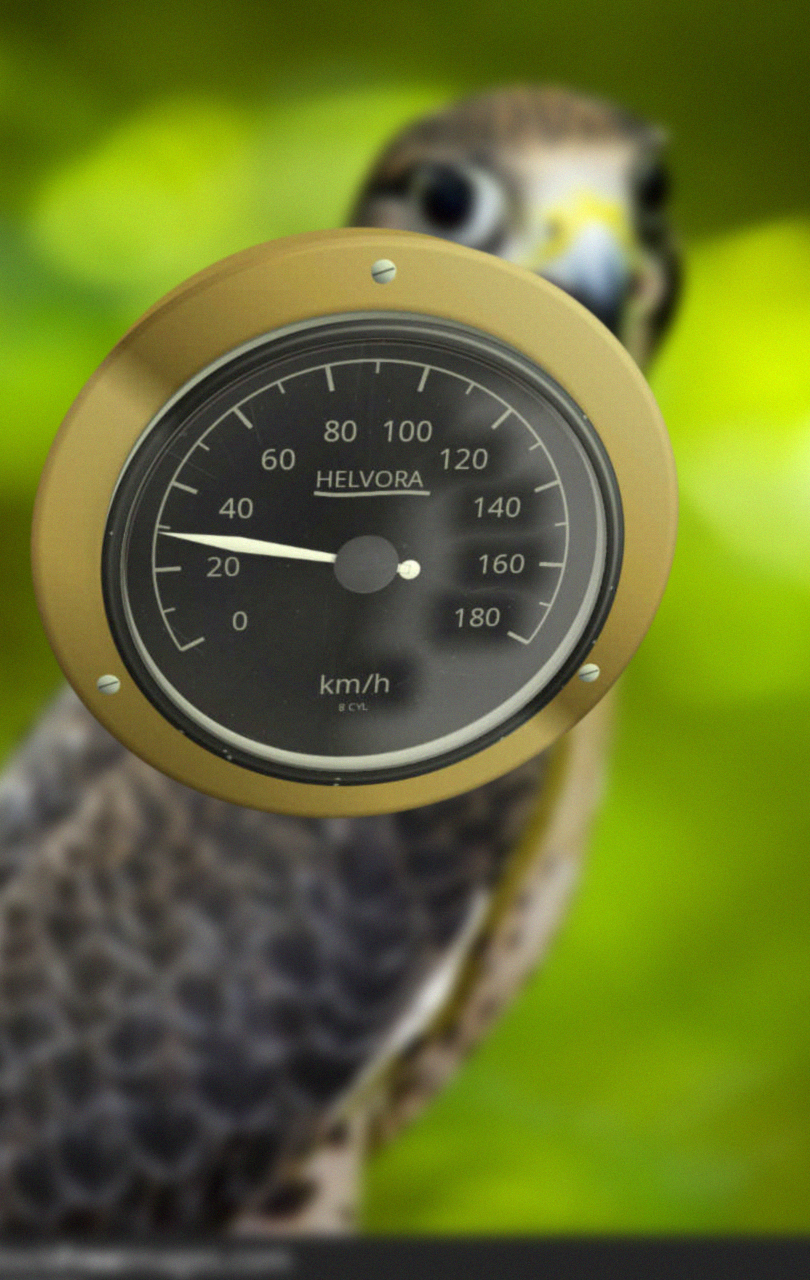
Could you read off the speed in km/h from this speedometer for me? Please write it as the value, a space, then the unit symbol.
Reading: 30 km/h
